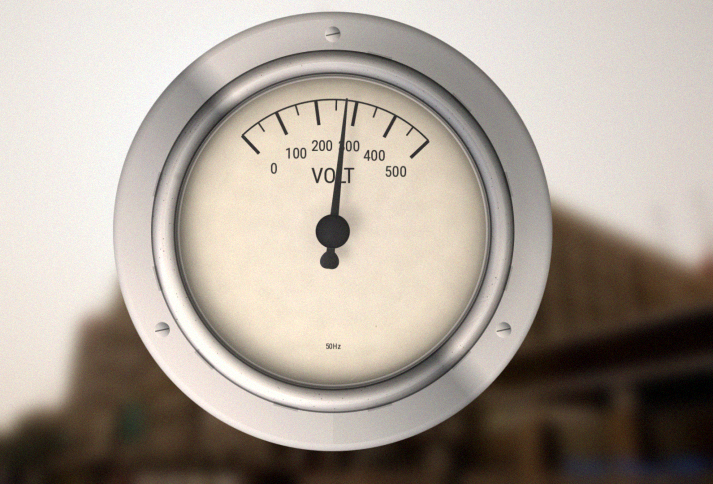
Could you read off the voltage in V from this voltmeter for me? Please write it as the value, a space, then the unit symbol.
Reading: 275 V
